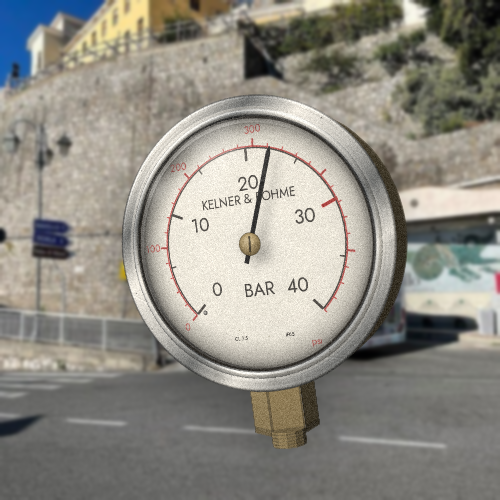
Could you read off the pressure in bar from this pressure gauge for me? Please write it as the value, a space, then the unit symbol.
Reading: 22.5 bar
